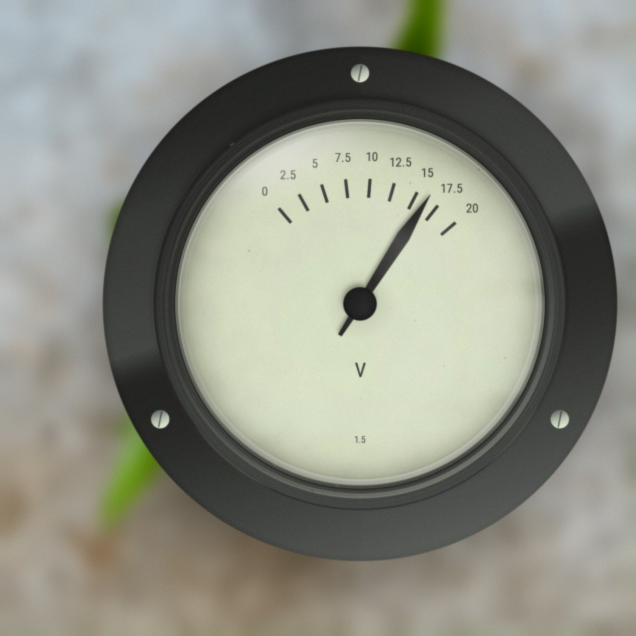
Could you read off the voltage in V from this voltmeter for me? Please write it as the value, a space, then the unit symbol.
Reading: 16.25 V
